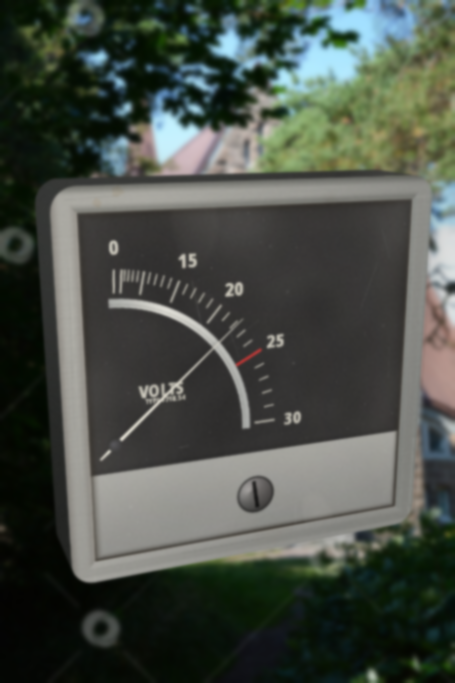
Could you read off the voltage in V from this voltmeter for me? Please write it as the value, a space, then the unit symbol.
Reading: 22 V
